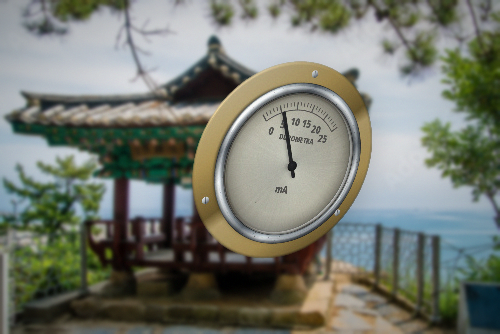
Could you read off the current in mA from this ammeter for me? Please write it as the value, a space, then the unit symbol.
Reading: 5 mA
